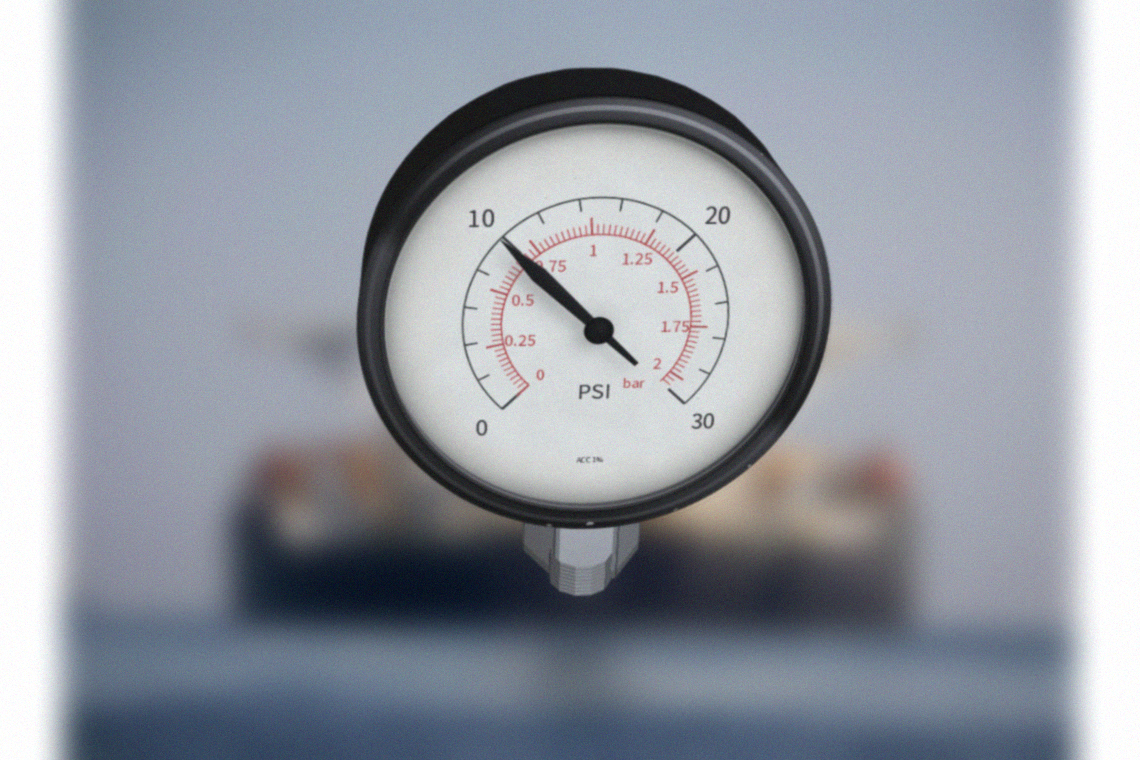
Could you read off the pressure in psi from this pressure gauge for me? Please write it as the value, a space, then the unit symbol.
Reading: 10 psi
